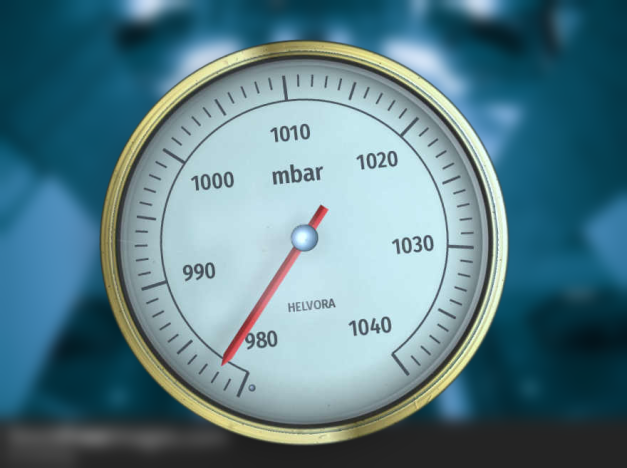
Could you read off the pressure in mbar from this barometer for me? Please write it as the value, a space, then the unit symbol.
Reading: 982 mbar
